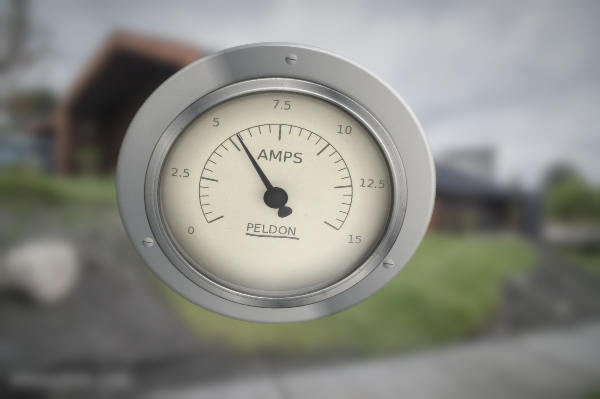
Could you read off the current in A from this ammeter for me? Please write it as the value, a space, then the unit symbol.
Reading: 5.5 A
